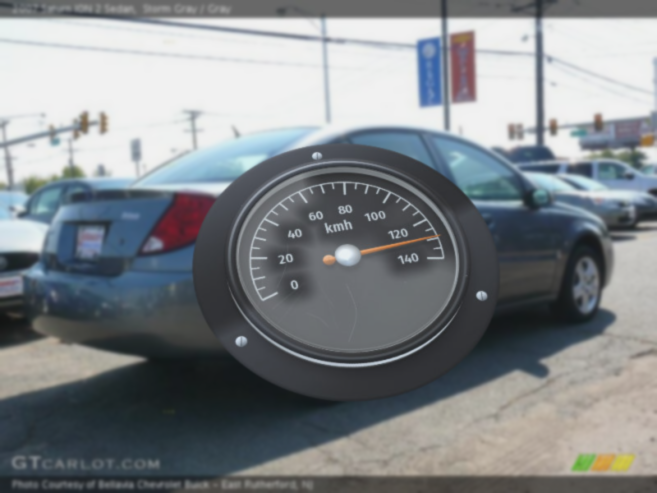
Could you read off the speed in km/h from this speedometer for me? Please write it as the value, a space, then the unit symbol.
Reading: 130 km/h
